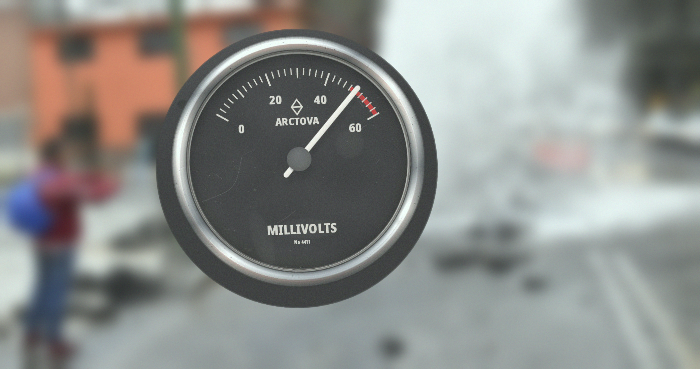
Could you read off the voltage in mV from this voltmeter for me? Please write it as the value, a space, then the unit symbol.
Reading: 50 mV
